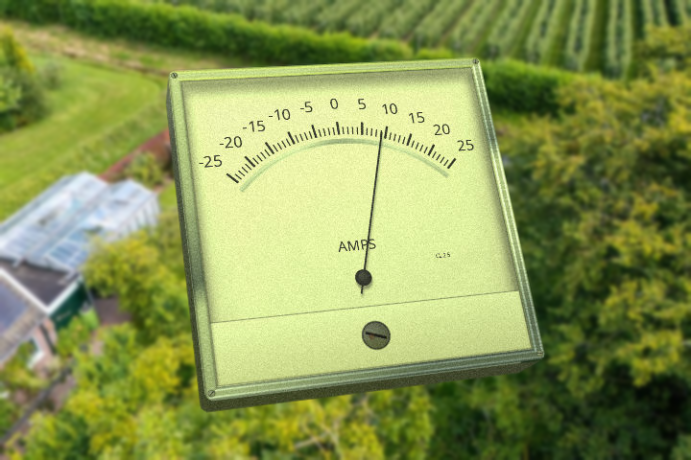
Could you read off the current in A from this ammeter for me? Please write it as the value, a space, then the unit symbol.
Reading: 9 A
